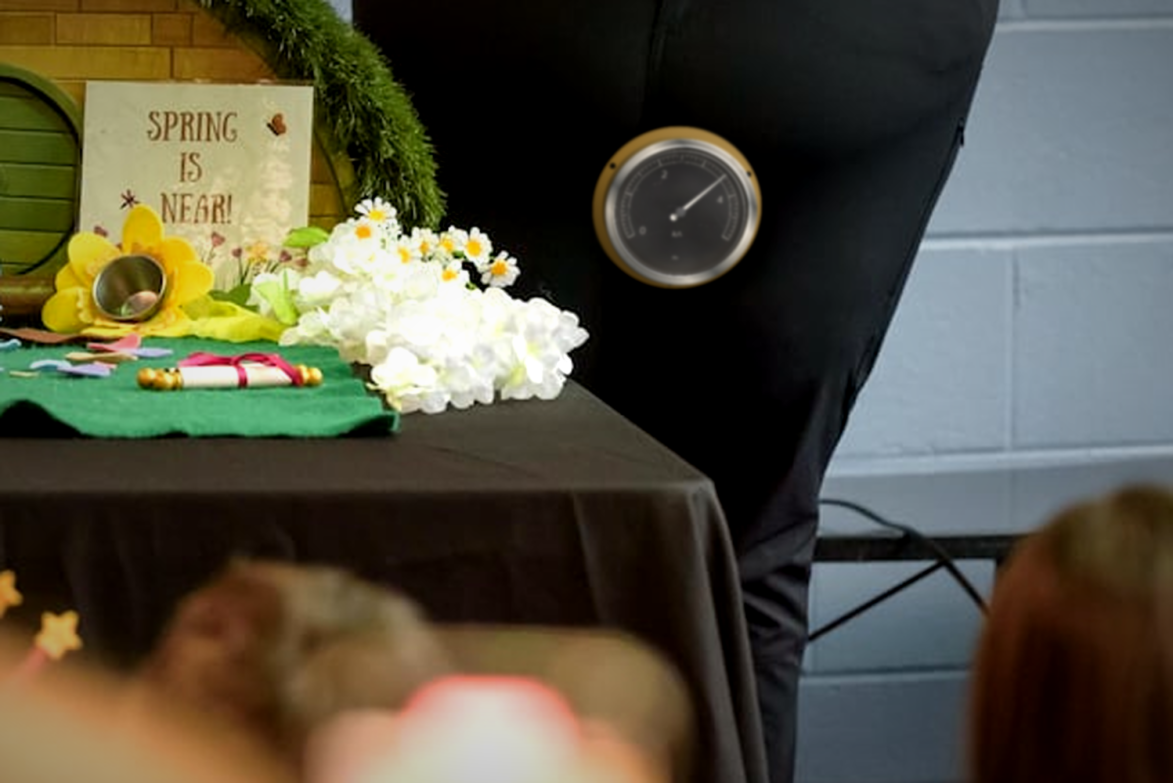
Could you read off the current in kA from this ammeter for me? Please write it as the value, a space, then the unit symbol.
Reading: 3.5 kA
